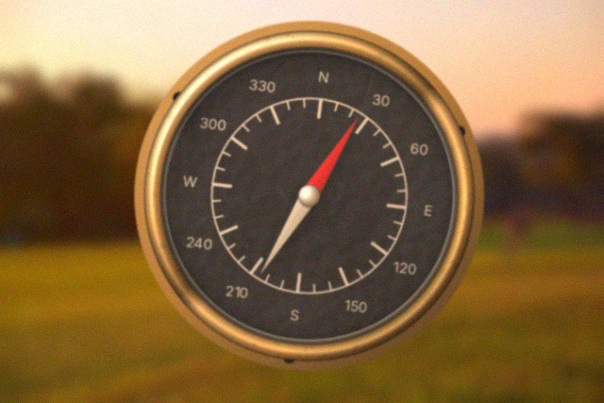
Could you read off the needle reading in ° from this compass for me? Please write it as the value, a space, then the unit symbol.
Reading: 25 °
